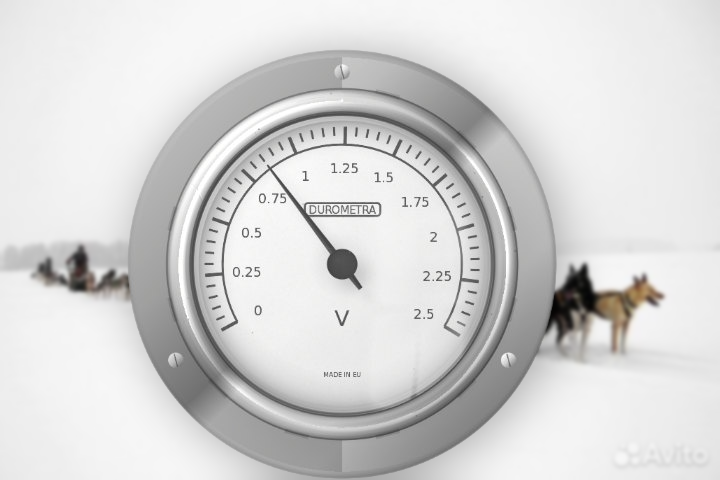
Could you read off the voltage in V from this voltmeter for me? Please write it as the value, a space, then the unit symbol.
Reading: 0.85 V
